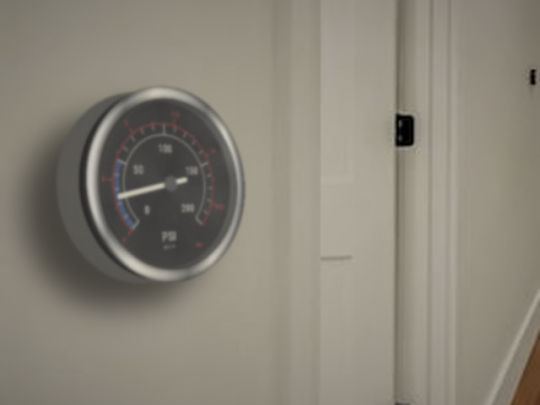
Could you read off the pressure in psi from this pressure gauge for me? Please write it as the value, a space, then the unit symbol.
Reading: 25 psi
